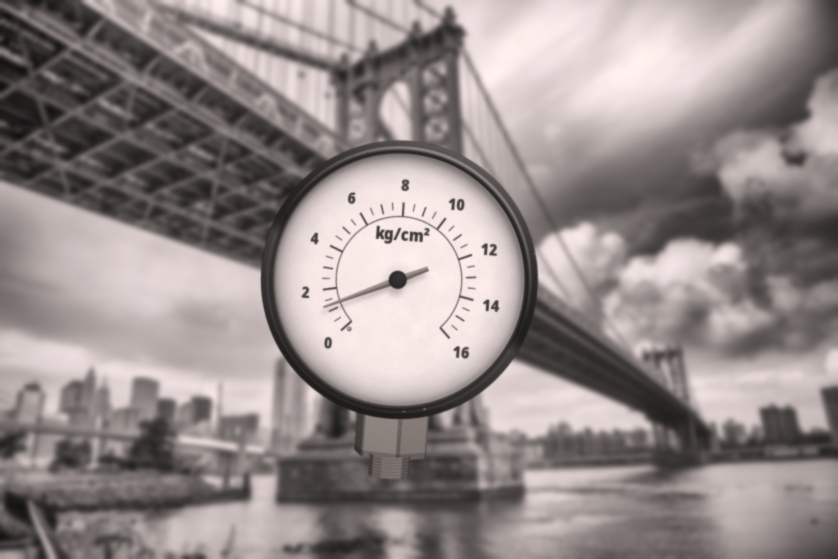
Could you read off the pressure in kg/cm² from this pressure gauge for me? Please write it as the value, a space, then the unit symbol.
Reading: 1.25 kg/cm²
